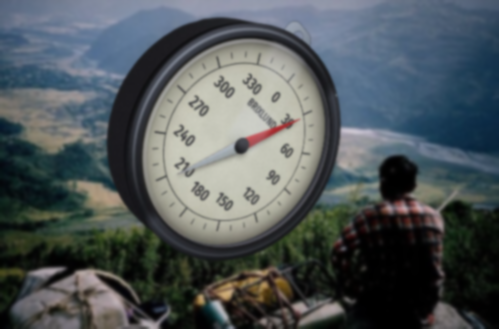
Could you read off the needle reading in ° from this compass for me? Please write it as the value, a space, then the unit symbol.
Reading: 30 °
